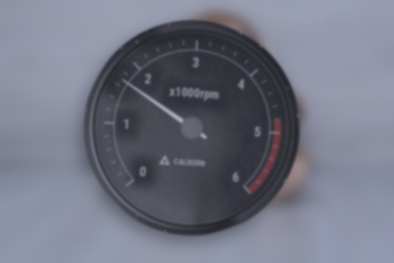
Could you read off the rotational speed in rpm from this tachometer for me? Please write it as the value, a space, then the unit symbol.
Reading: 1700 rpm
